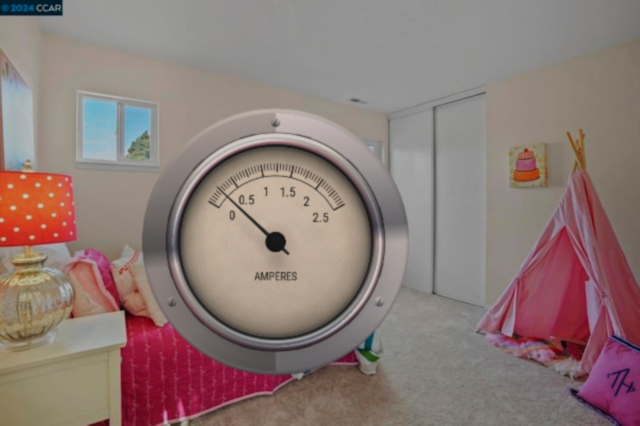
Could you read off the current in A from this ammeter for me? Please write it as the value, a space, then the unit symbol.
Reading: 0.25 A
